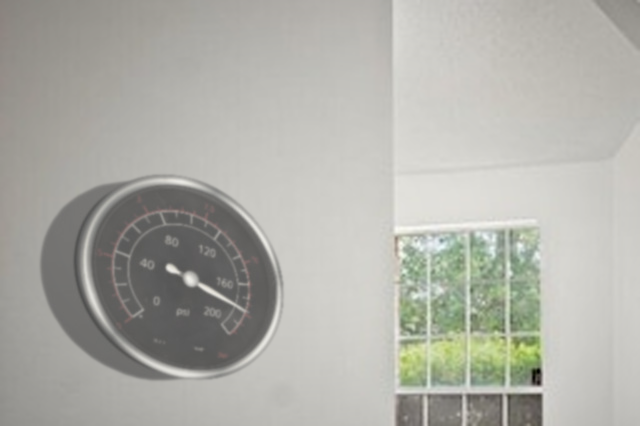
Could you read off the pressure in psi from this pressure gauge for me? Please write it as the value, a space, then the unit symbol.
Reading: 180 psi
